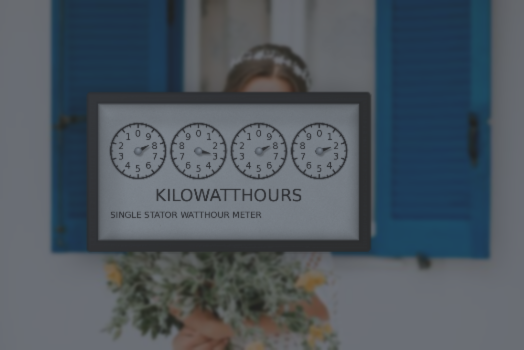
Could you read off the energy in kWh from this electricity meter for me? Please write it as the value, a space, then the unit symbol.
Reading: 8282 kWh
